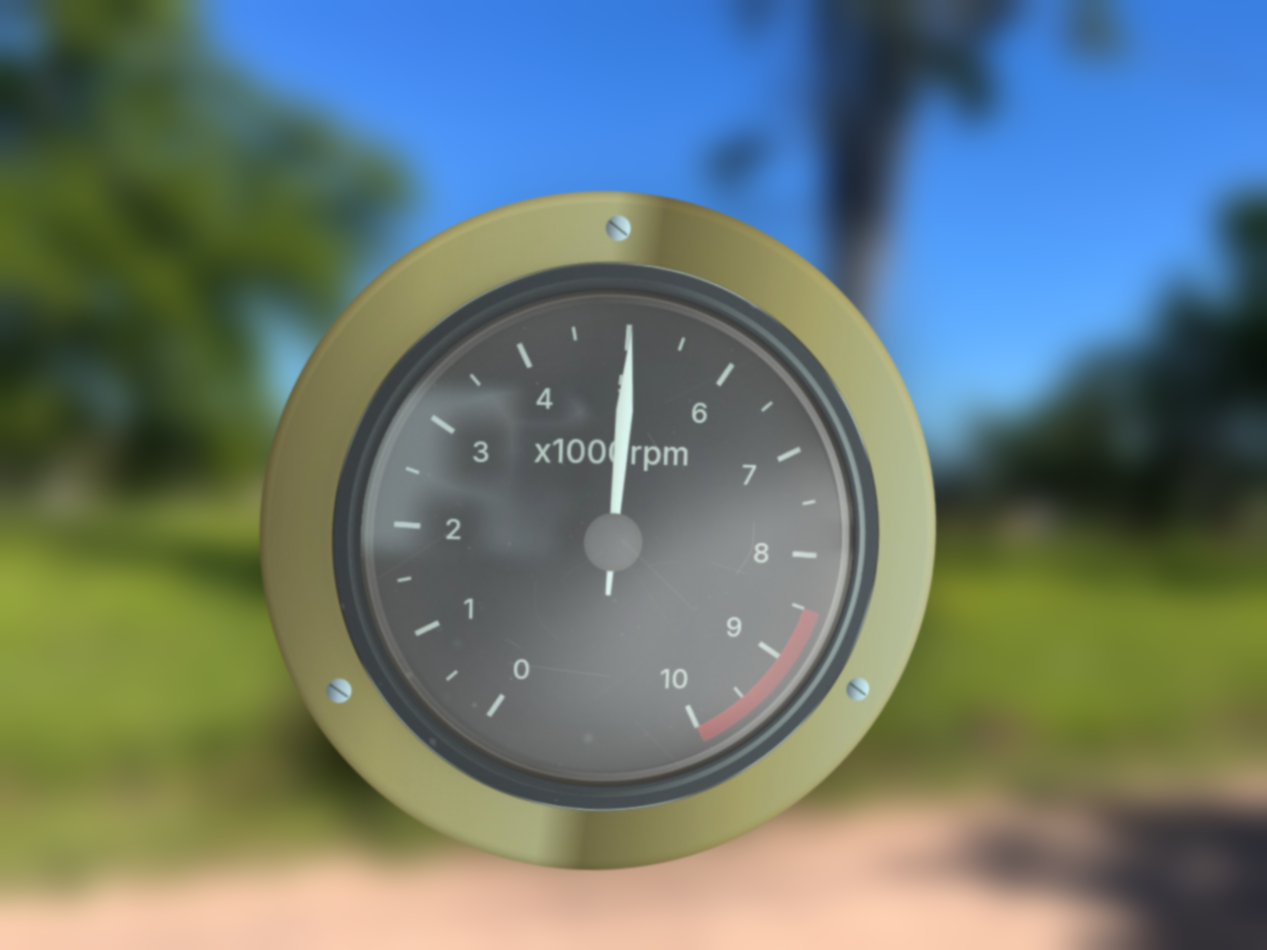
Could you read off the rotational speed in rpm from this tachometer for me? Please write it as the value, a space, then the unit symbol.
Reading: 5000 rpm
